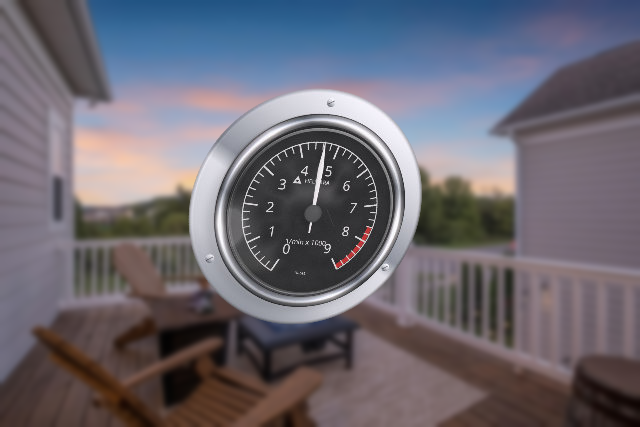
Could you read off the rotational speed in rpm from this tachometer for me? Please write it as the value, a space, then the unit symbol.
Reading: 4600 rpm
